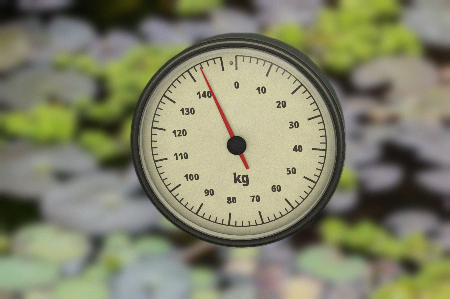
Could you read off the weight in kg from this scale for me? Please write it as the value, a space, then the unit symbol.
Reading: 144 kg
